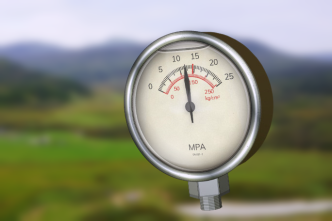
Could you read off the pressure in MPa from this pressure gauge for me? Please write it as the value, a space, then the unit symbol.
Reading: 12.5 MPa
